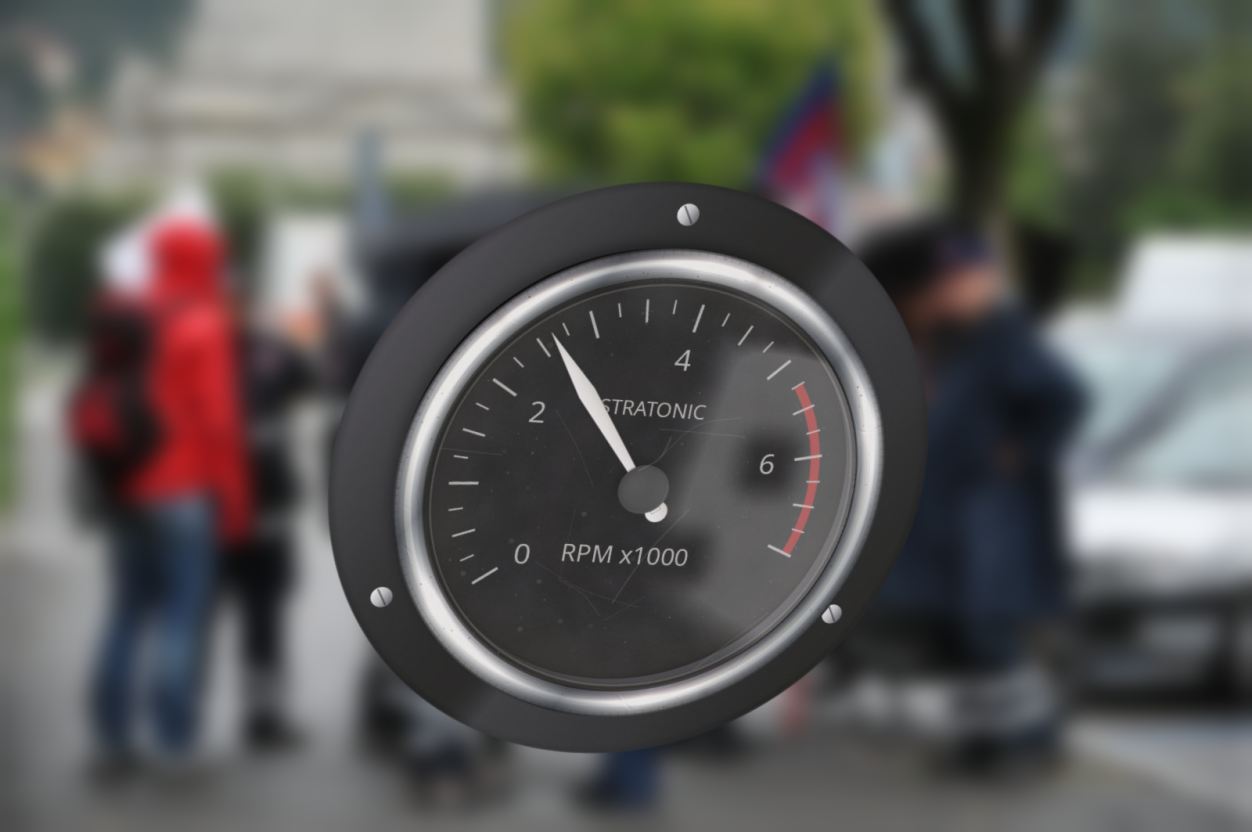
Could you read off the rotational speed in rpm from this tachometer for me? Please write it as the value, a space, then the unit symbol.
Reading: 2625 rpm
